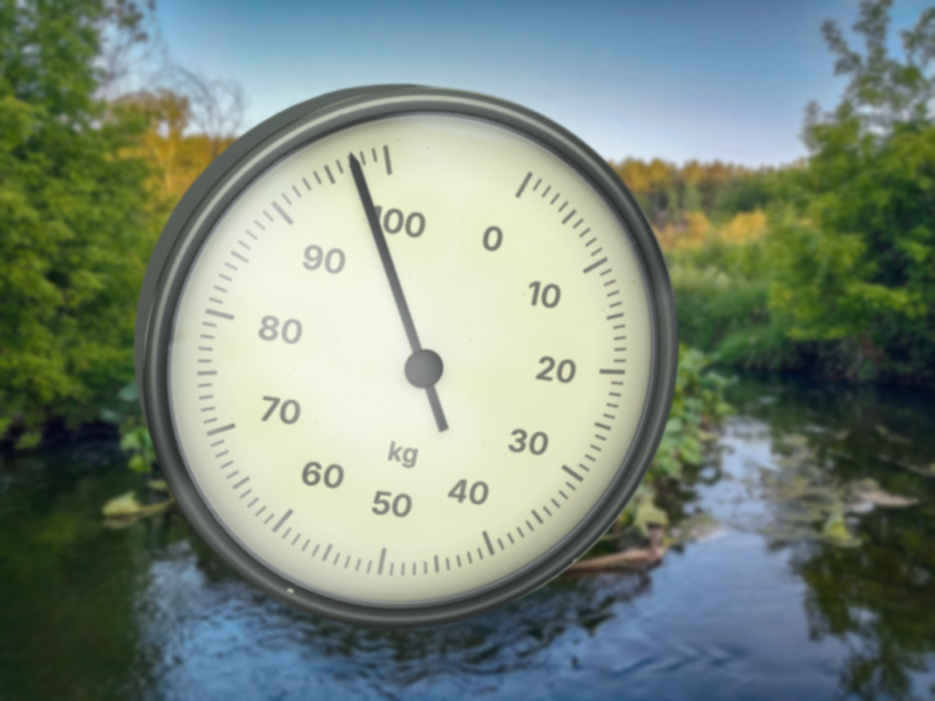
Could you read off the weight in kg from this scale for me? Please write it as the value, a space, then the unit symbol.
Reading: 97 kg
